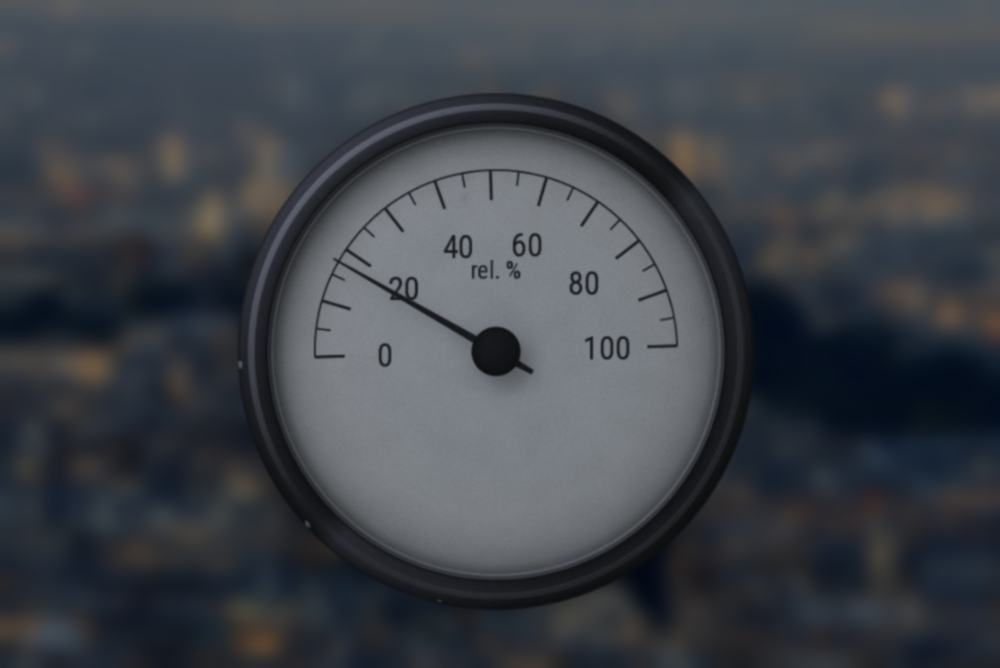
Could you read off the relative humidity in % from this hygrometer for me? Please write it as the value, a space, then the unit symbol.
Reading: 17.5 %
